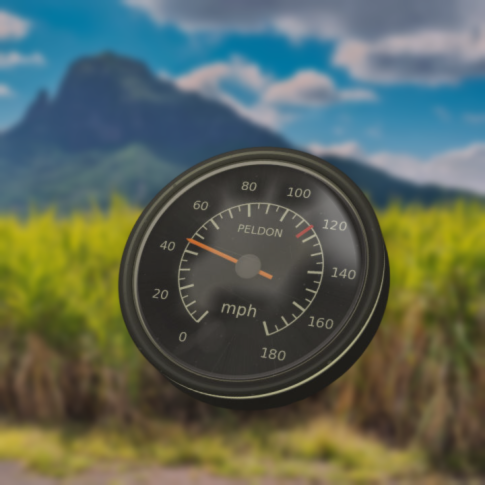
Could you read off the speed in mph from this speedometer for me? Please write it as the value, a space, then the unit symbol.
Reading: 45 mph
